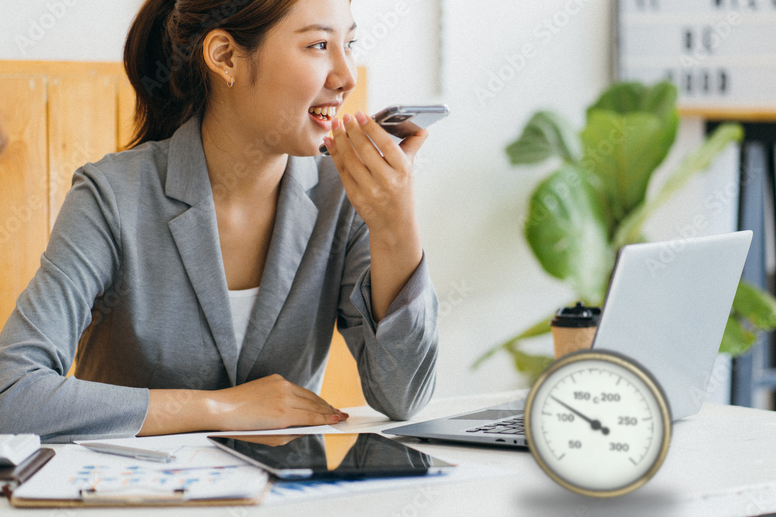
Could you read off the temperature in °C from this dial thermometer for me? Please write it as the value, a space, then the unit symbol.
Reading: 120 °C
